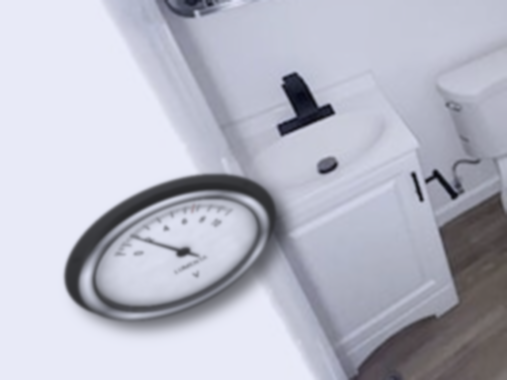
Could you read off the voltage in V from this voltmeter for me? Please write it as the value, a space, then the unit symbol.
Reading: 2 V
